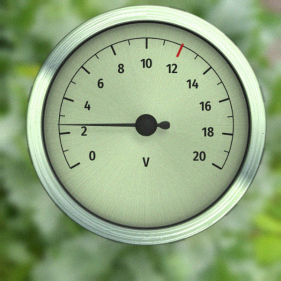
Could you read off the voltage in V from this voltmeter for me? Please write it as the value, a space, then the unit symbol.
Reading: 2.5 V
